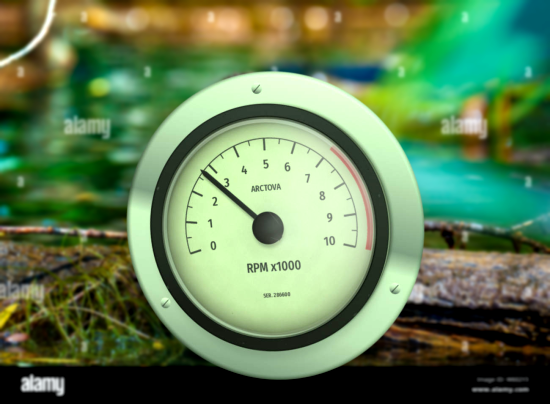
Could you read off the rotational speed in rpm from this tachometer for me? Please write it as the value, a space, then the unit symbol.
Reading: 2750 rpm
